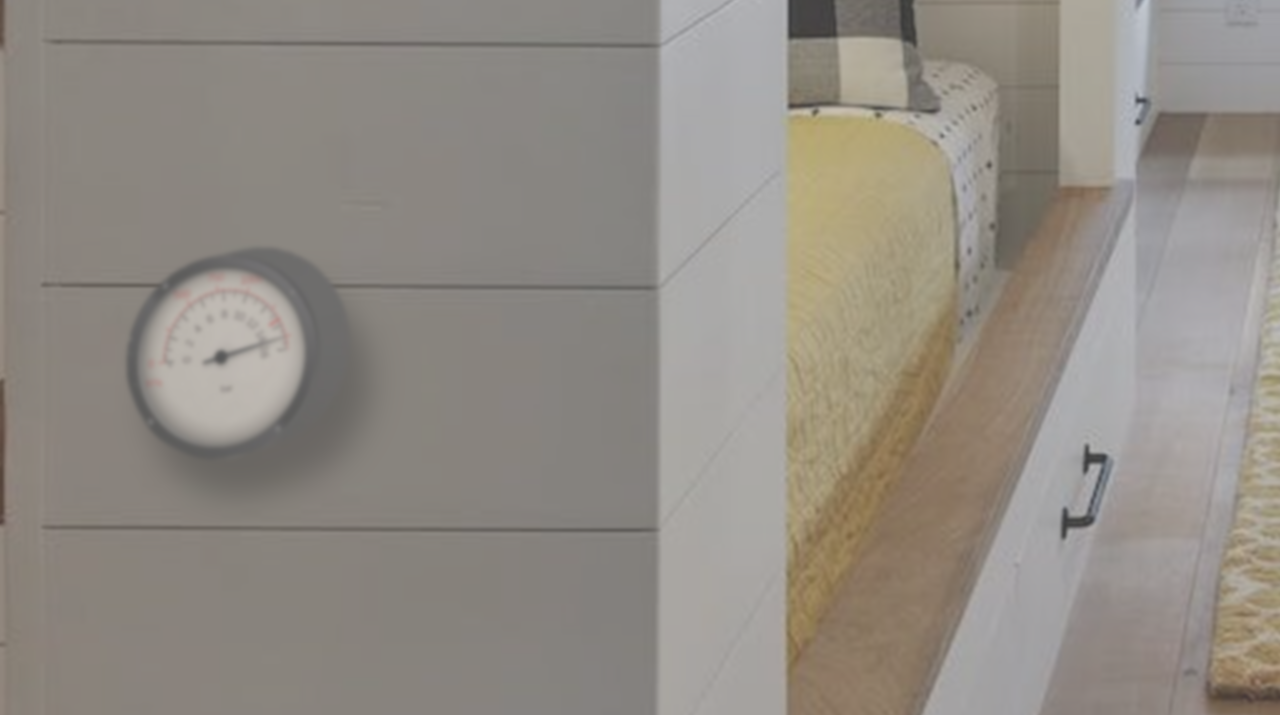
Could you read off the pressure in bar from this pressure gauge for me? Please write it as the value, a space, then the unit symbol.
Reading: 15 bar
